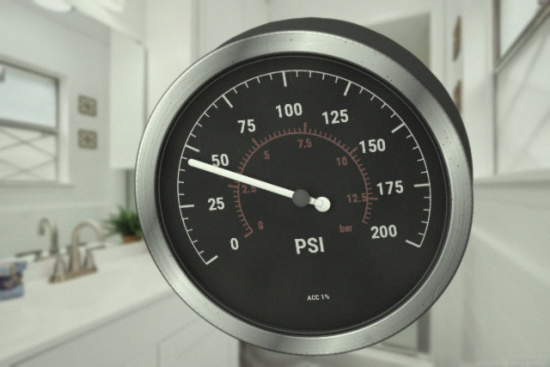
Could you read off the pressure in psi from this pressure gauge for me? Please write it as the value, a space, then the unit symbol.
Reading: 45 psi
